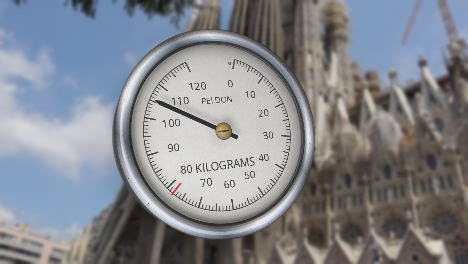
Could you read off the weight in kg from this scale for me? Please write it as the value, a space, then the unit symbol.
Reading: 105 kg
